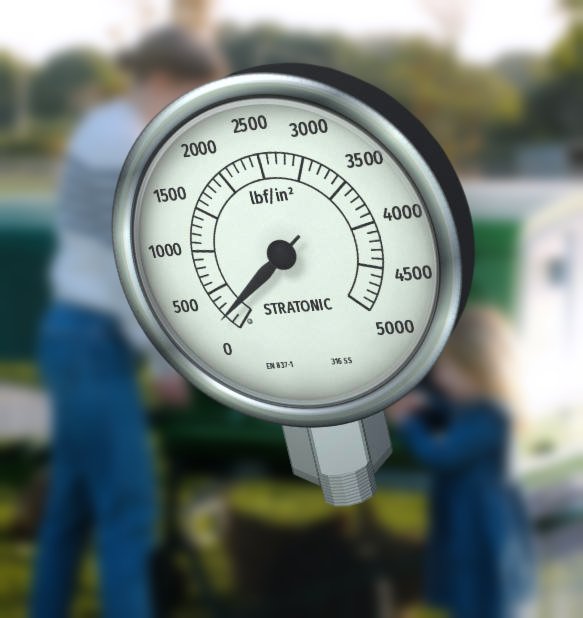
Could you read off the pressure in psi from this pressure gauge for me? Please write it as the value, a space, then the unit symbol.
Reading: 200 psi
